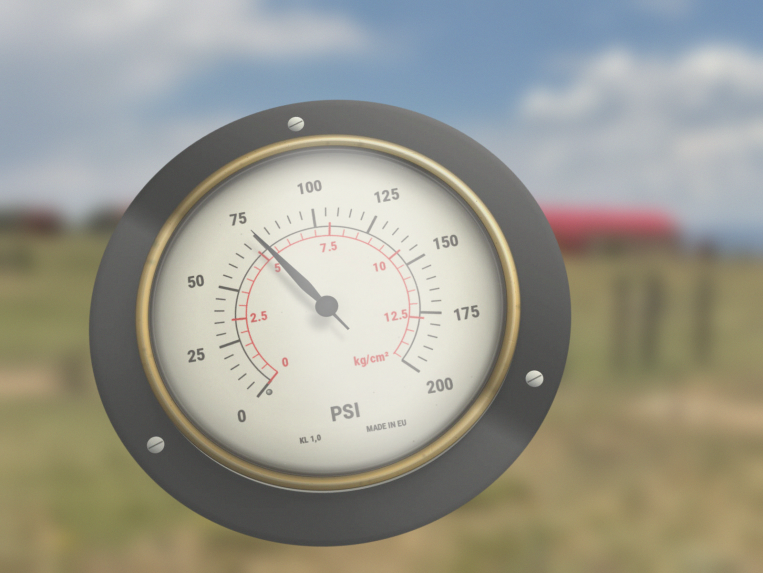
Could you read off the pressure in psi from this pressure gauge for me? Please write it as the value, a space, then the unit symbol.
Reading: 75 psi
